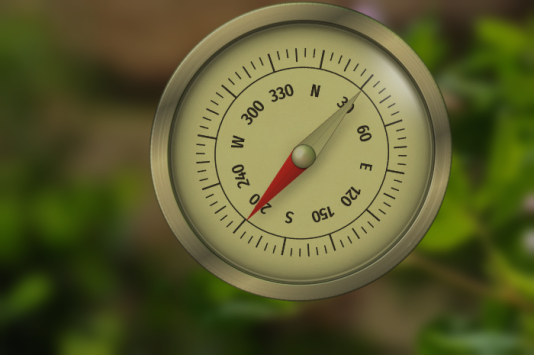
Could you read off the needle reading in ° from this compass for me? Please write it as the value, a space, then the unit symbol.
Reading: 210 °
